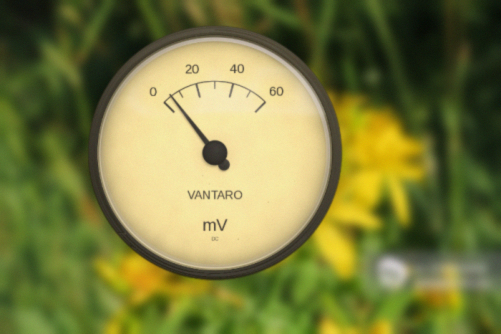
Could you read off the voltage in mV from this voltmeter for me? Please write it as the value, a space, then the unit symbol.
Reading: 5 mV
